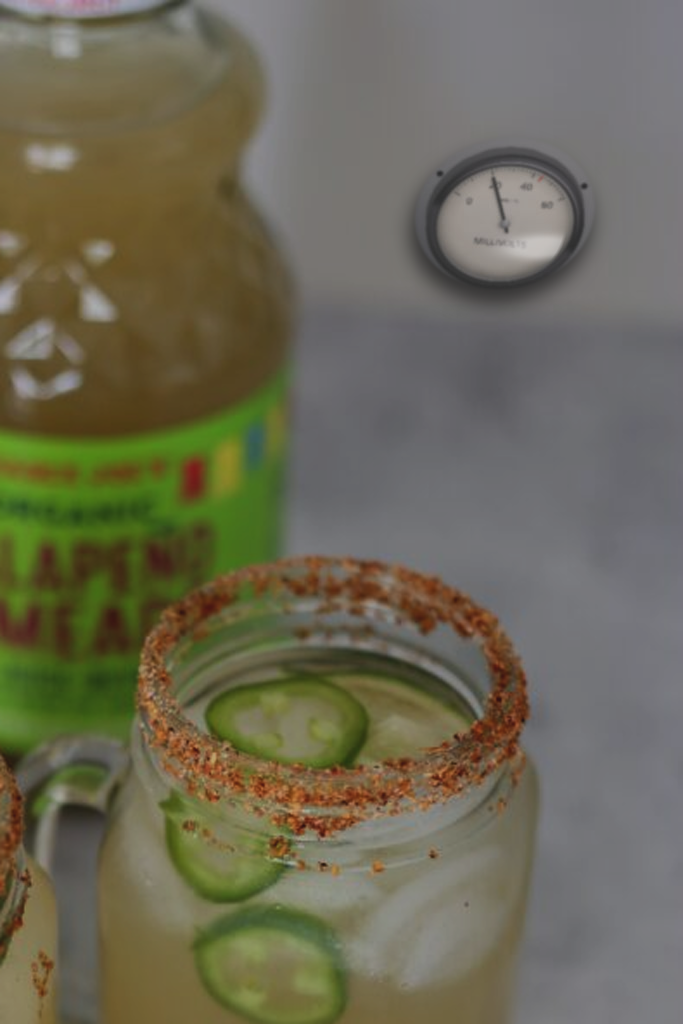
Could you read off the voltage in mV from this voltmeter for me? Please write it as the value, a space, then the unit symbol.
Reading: 20 mV
